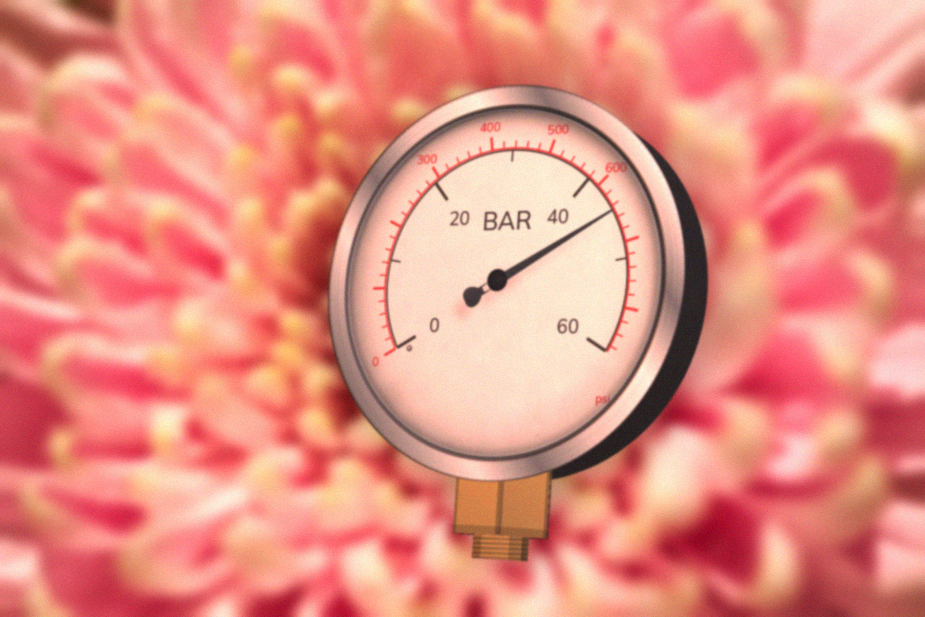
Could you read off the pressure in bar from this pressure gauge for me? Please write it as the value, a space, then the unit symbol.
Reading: 45 bar
